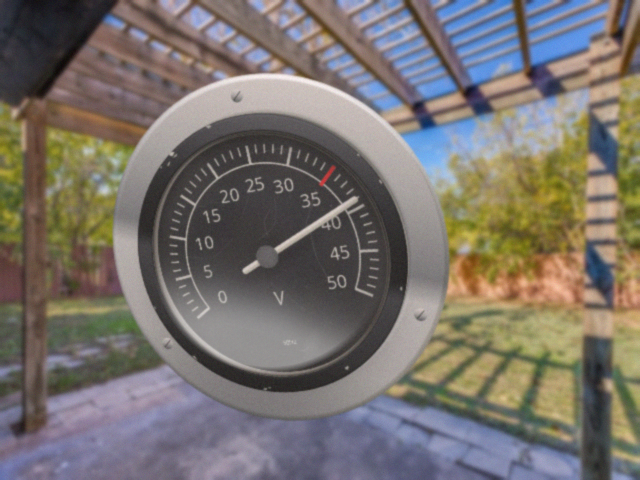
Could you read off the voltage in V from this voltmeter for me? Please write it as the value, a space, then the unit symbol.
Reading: 39 V
